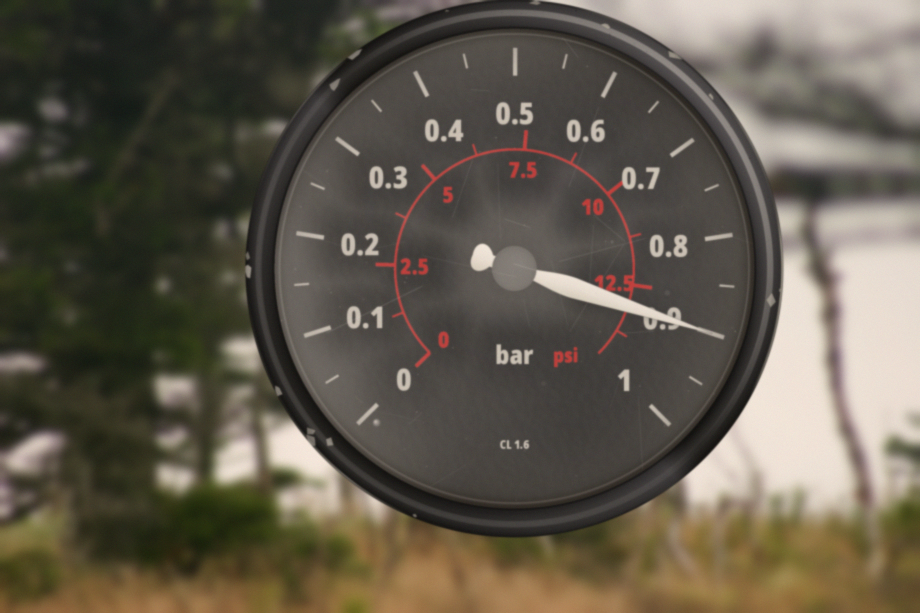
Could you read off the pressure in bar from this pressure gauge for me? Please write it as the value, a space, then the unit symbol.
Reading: 0.9 bar
